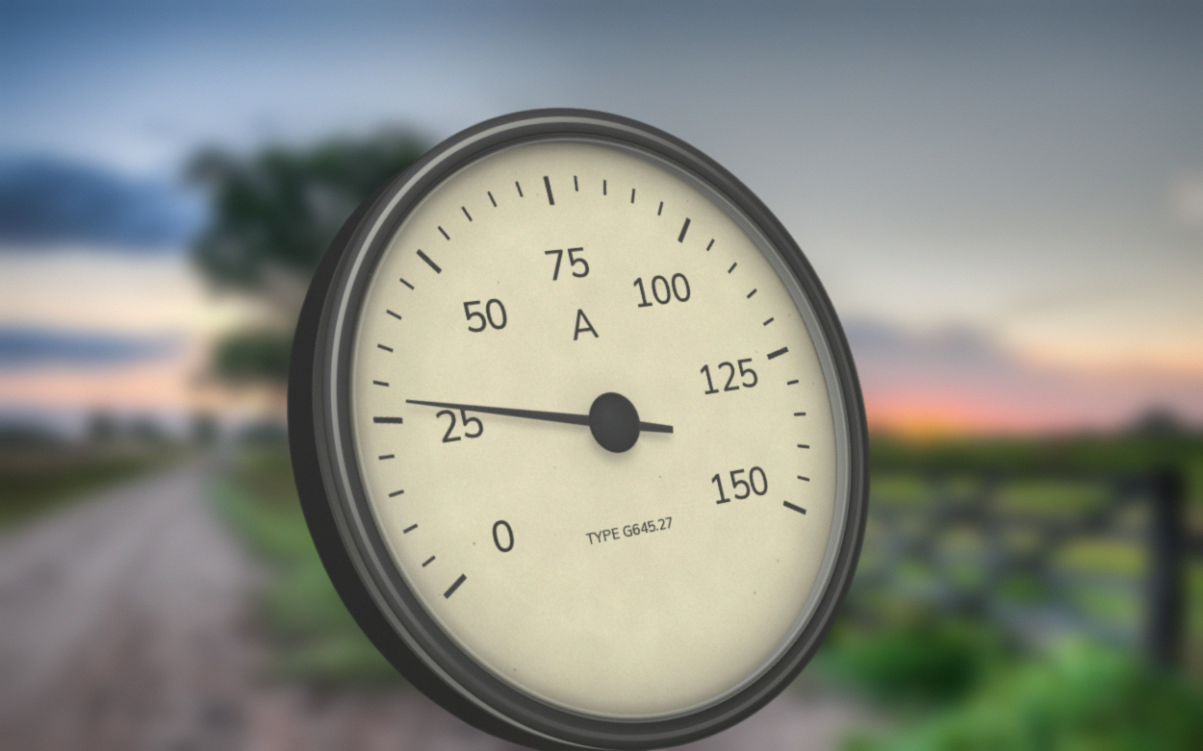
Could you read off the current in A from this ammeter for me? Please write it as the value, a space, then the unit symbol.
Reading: 27.5 A
